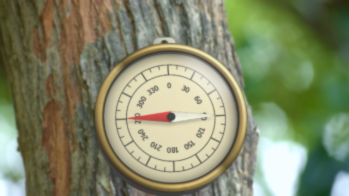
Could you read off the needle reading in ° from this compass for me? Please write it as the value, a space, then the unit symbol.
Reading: 270 °
